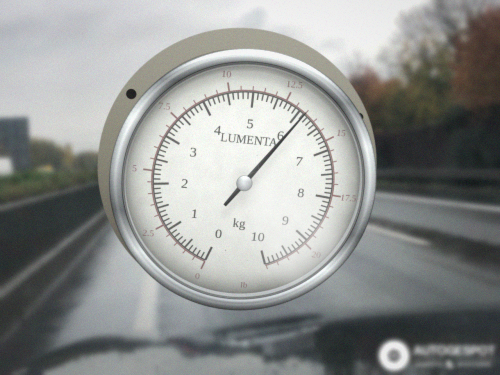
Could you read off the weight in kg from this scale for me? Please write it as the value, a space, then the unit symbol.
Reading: 6.1 kg
